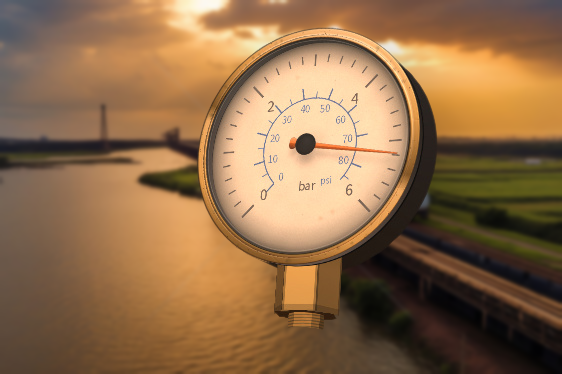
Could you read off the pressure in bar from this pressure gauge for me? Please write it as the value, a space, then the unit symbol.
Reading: 5.2 bar
